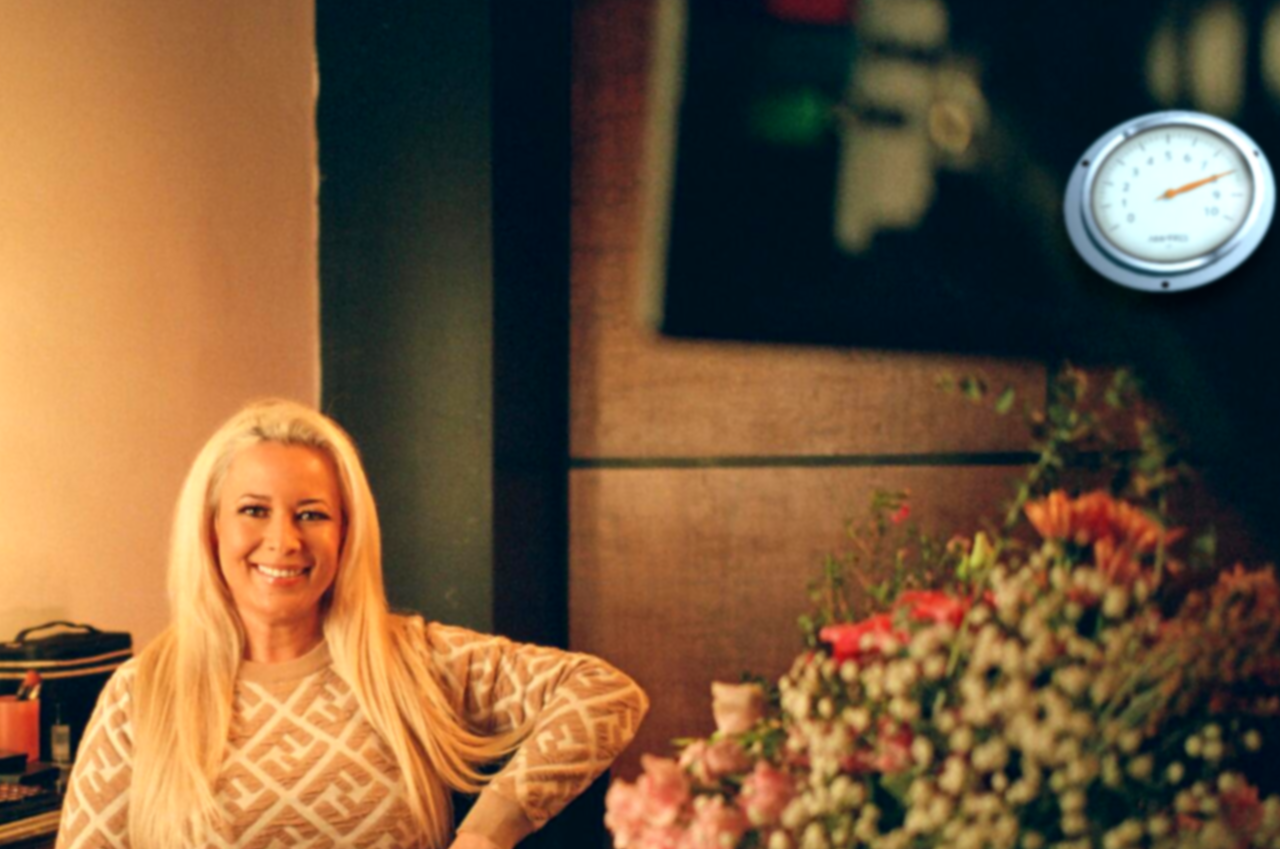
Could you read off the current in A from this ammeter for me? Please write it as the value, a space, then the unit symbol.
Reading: 8 A
